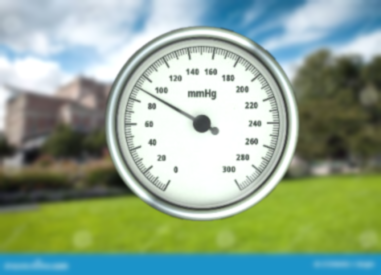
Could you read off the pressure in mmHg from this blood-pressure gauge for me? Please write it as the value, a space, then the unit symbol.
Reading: 90 mmHg
